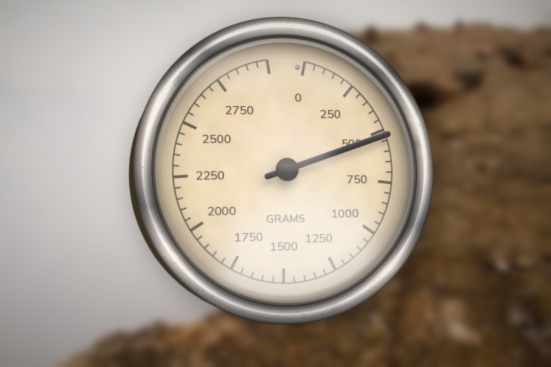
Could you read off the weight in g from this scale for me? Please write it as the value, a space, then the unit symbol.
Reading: 525 g
